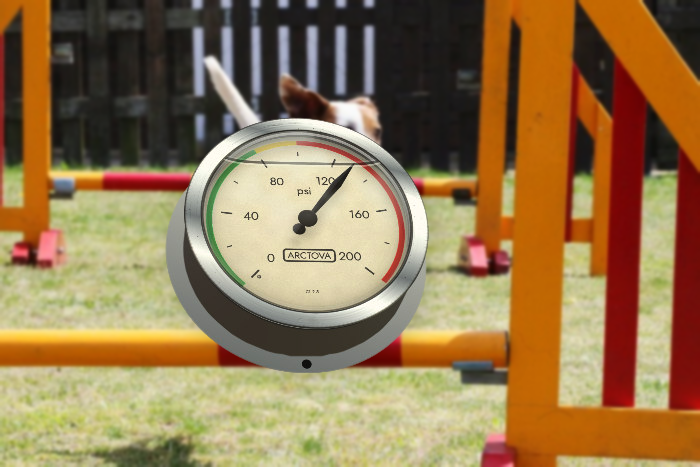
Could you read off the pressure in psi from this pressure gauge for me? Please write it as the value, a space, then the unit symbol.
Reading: 130 psi
